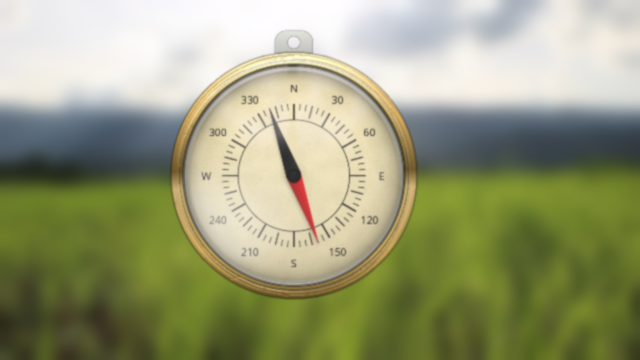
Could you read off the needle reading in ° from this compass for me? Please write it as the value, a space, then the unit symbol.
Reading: 160 °
